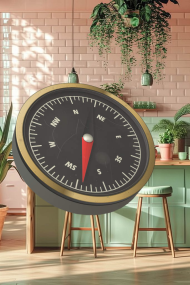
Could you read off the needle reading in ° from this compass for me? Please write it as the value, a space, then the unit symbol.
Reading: 205 °
